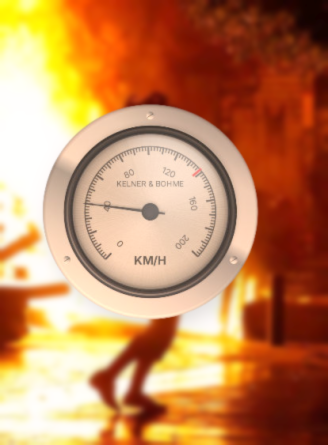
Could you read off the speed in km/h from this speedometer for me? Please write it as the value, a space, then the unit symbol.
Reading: 40 km/h
